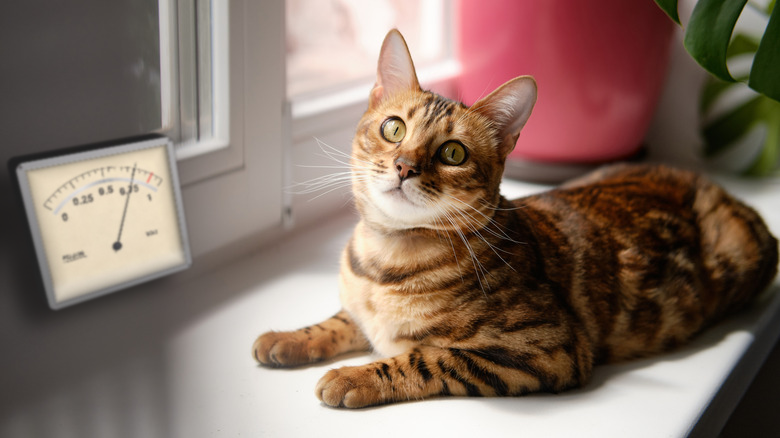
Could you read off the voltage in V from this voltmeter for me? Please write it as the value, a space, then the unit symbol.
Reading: 0.75 V
